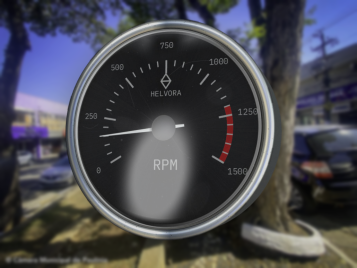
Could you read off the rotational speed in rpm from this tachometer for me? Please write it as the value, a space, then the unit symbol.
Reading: 150 rpm
